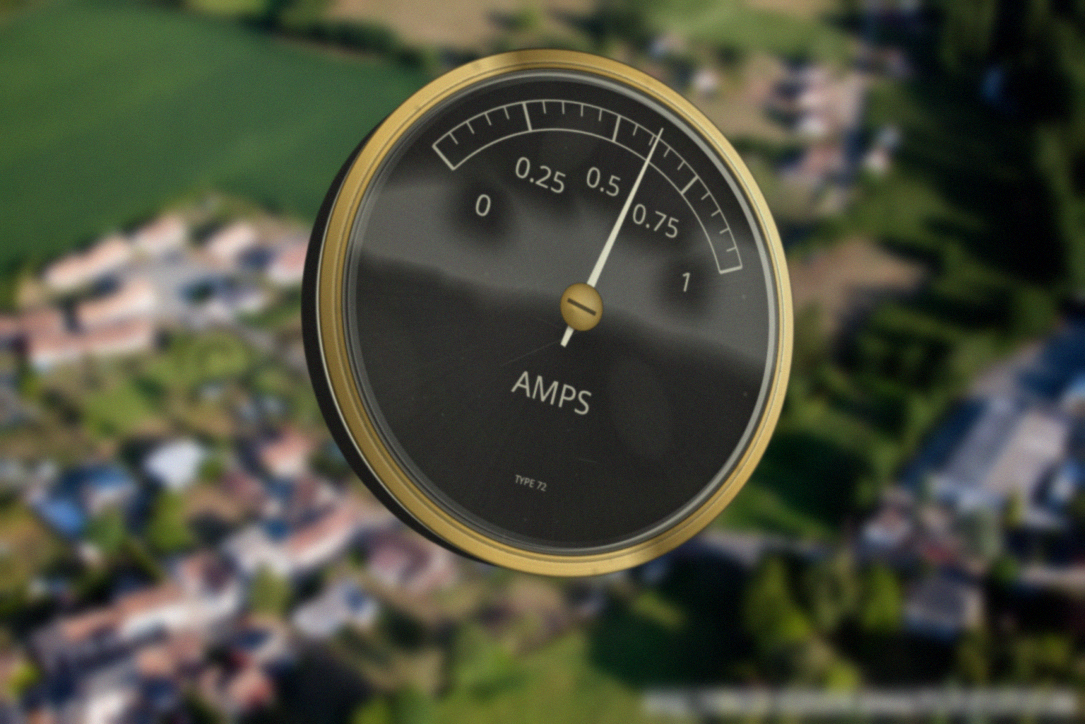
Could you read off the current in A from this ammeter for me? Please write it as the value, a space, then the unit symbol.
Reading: 0.6 A
